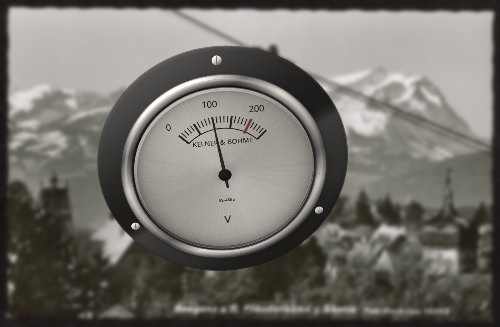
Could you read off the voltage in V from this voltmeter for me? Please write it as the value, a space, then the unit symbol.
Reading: 100 V
